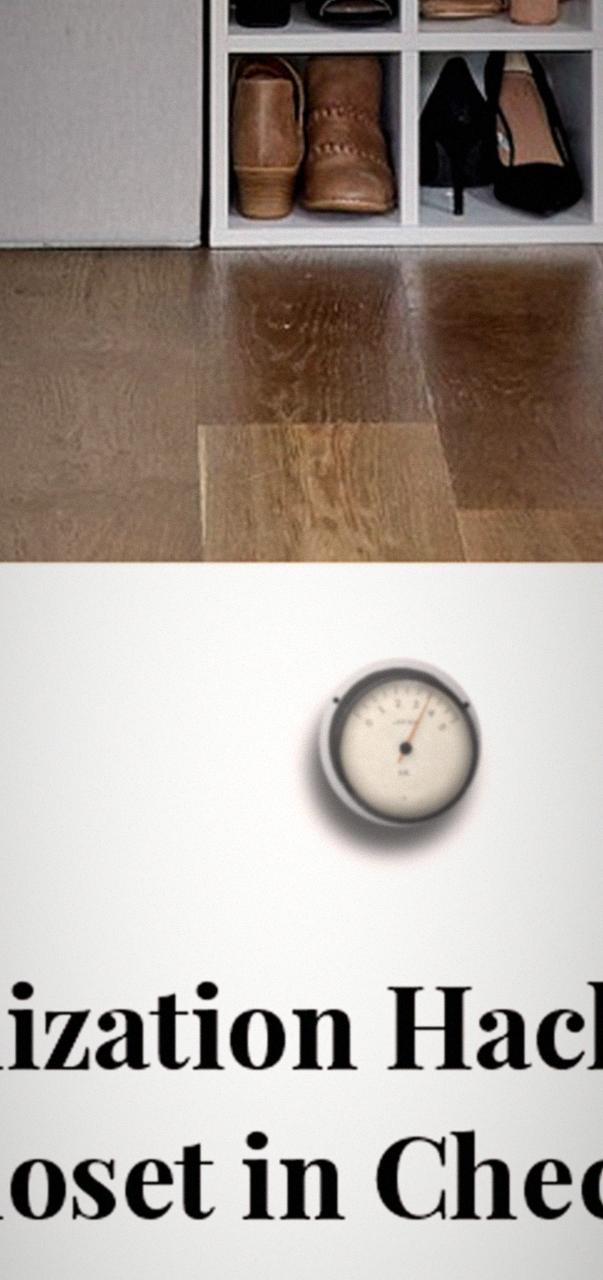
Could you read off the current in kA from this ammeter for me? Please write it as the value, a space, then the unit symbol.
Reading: 3.5 kA
